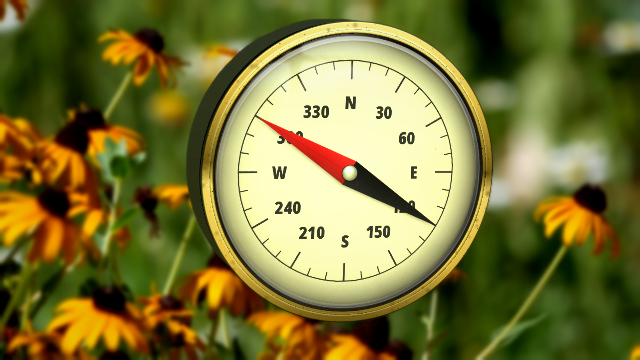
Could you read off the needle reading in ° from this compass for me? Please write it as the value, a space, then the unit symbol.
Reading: 300 °
